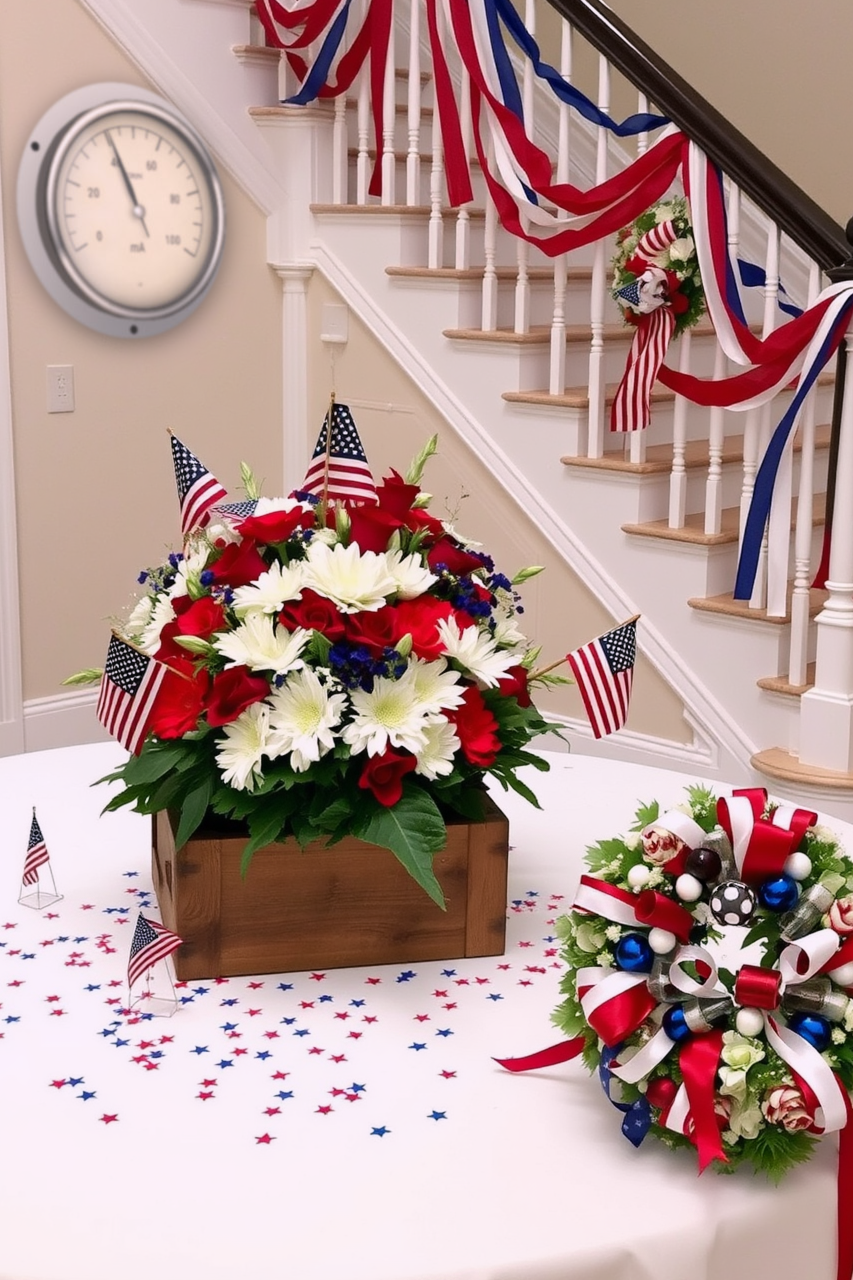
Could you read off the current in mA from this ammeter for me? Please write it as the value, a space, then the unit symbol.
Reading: 40 mA
